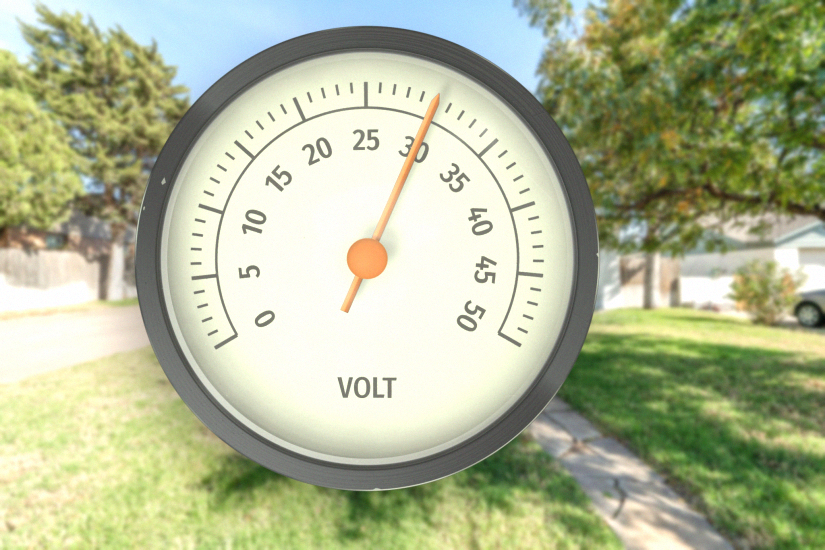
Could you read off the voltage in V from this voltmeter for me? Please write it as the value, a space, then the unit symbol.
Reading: 30 V
